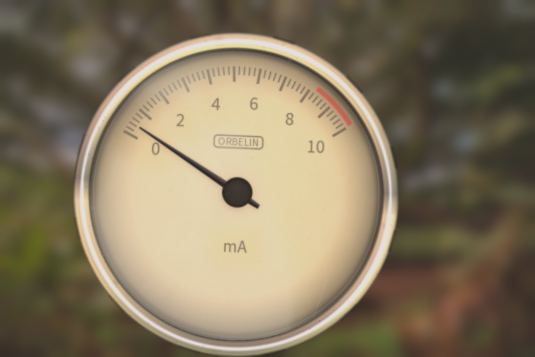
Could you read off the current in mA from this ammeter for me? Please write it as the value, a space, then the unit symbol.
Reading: 0.4 mA
